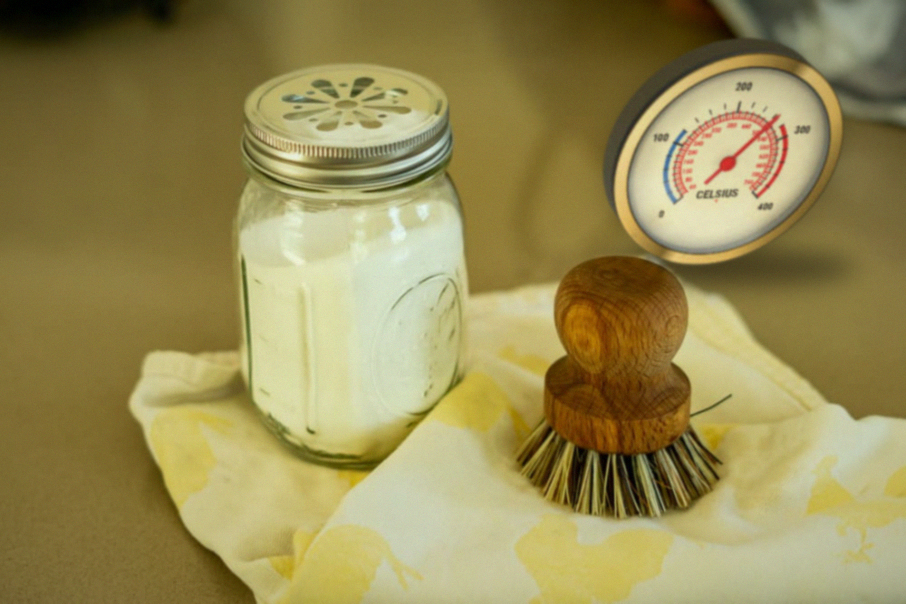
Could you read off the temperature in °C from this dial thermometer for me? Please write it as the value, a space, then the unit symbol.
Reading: 260 °C
